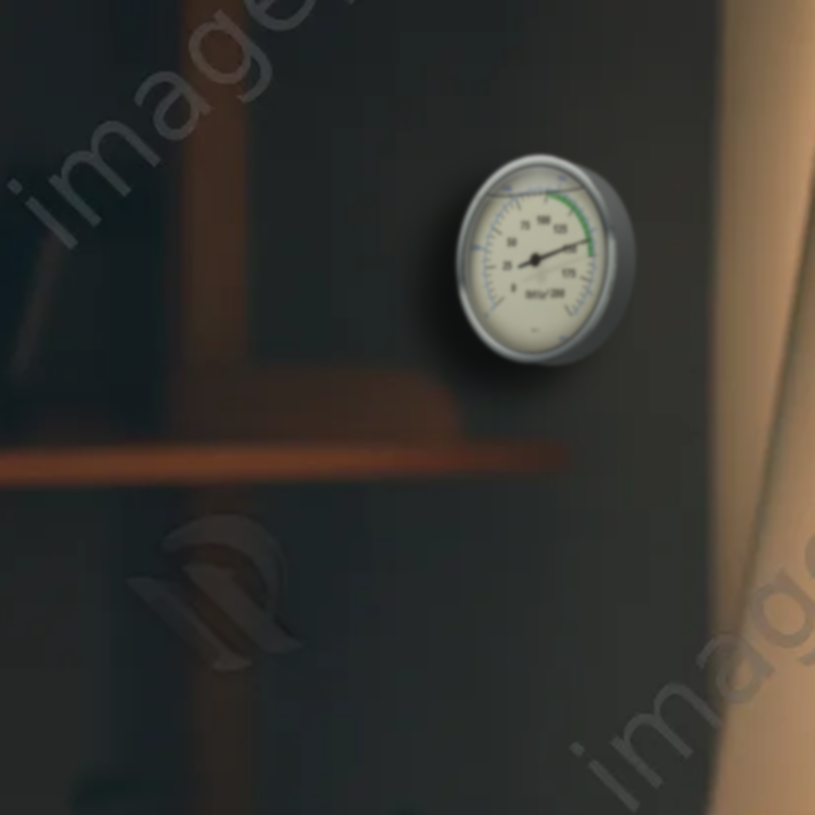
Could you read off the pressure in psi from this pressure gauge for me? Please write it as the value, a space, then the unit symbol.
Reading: 150 psi
